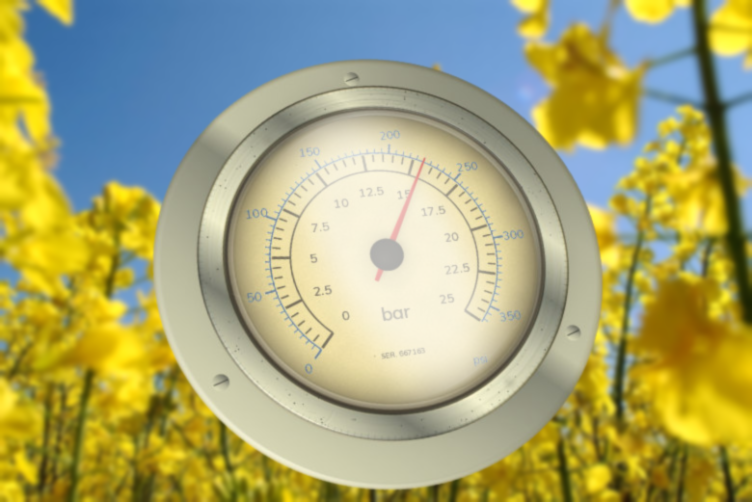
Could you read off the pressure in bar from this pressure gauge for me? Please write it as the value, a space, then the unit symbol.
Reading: 15.5 bar
